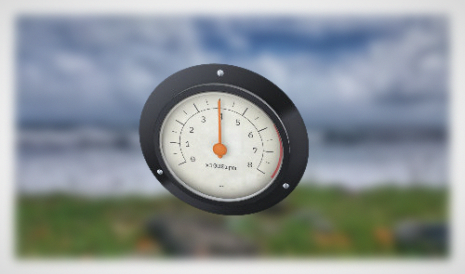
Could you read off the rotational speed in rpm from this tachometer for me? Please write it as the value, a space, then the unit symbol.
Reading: 4000 rpm
